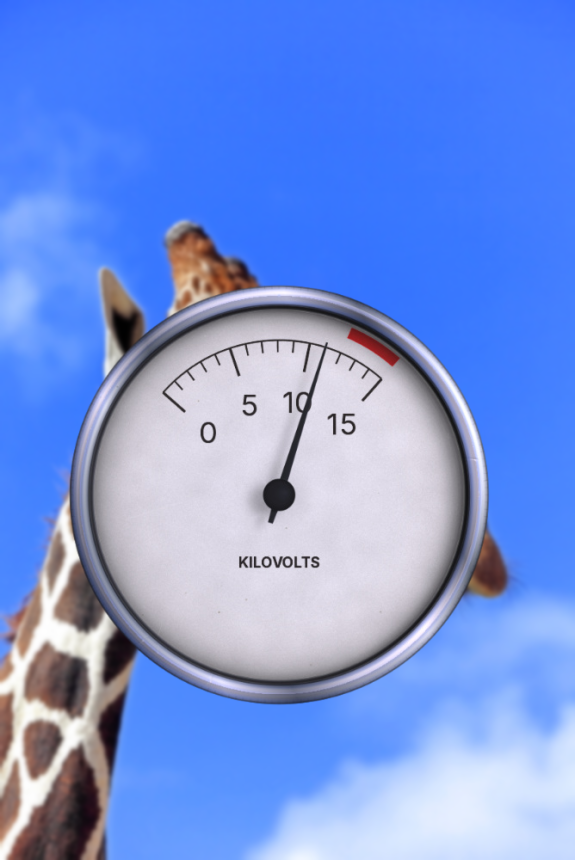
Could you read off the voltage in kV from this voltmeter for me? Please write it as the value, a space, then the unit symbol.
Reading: 11 kV
